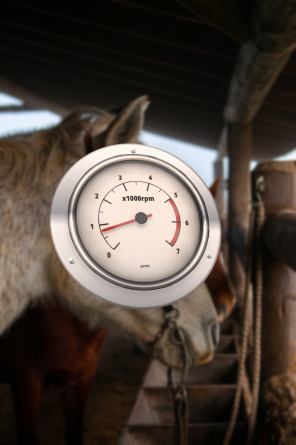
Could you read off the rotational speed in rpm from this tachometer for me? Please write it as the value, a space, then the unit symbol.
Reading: 750 rpm
